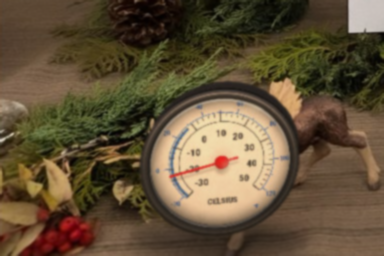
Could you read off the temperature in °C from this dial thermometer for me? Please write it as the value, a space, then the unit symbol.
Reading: -20 °C
